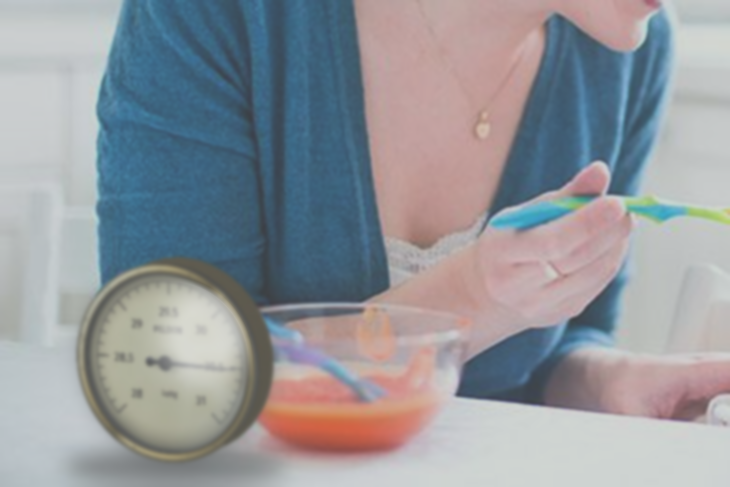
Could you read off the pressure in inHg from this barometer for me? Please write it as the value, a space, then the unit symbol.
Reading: 30.5 inHg
